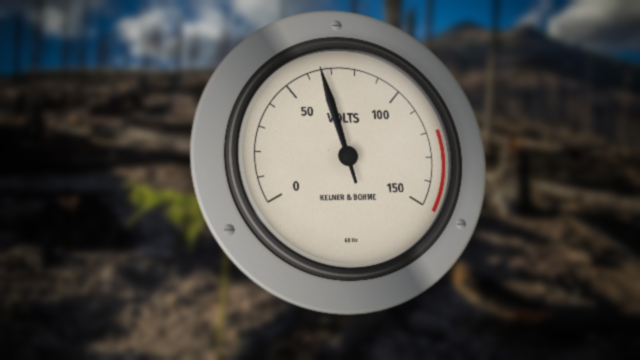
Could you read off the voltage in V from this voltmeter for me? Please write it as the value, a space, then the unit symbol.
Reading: 65 V
